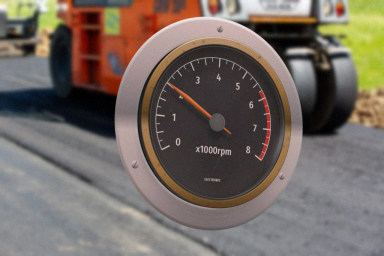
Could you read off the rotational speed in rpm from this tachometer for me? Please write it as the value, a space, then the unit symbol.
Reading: 2000 rpm
